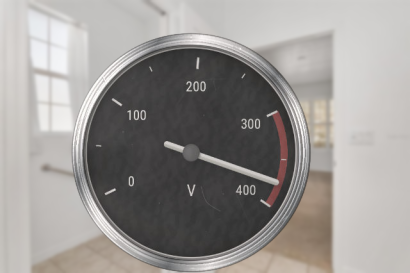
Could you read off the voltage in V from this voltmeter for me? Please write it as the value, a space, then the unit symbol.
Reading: 375 V
